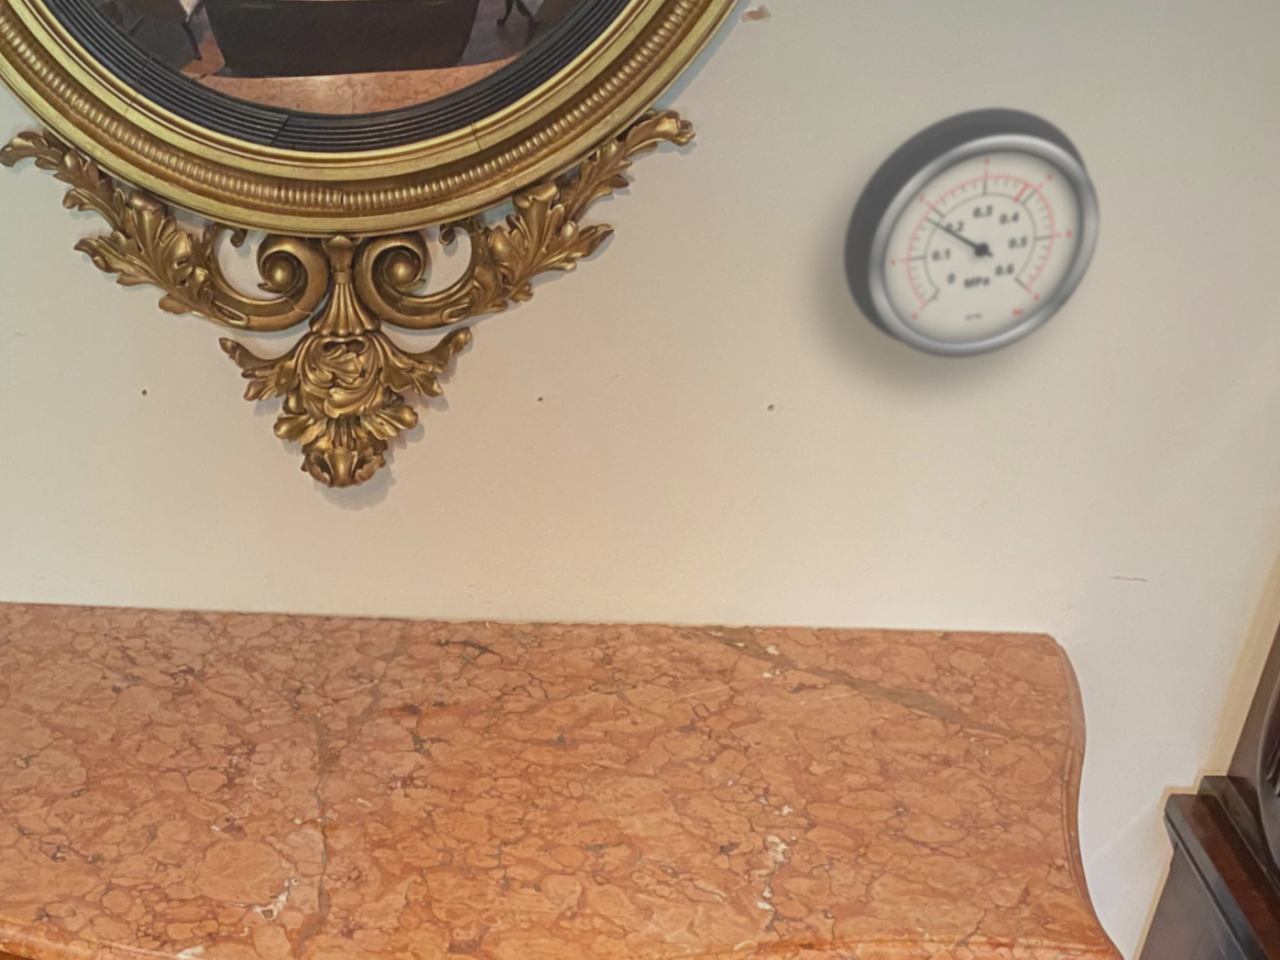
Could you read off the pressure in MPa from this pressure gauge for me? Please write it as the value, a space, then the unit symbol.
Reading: 0.18 MPa
